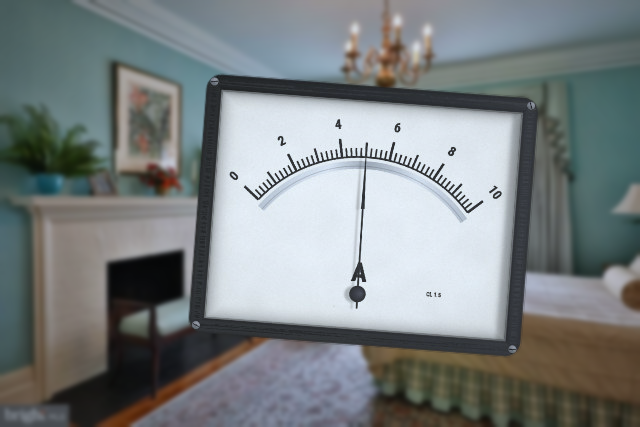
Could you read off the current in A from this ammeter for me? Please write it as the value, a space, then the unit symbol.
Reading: 5 A
